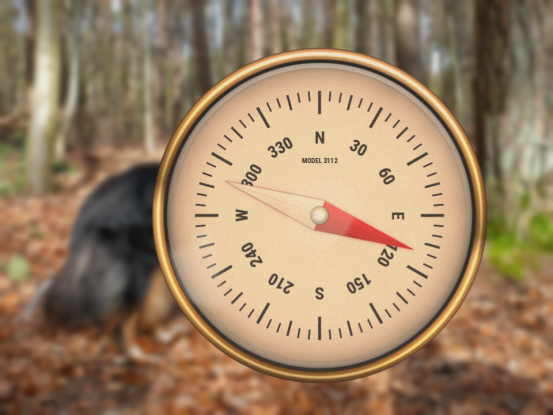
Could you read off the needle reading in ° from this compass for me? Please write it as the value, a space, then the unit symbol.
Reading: 110 °
